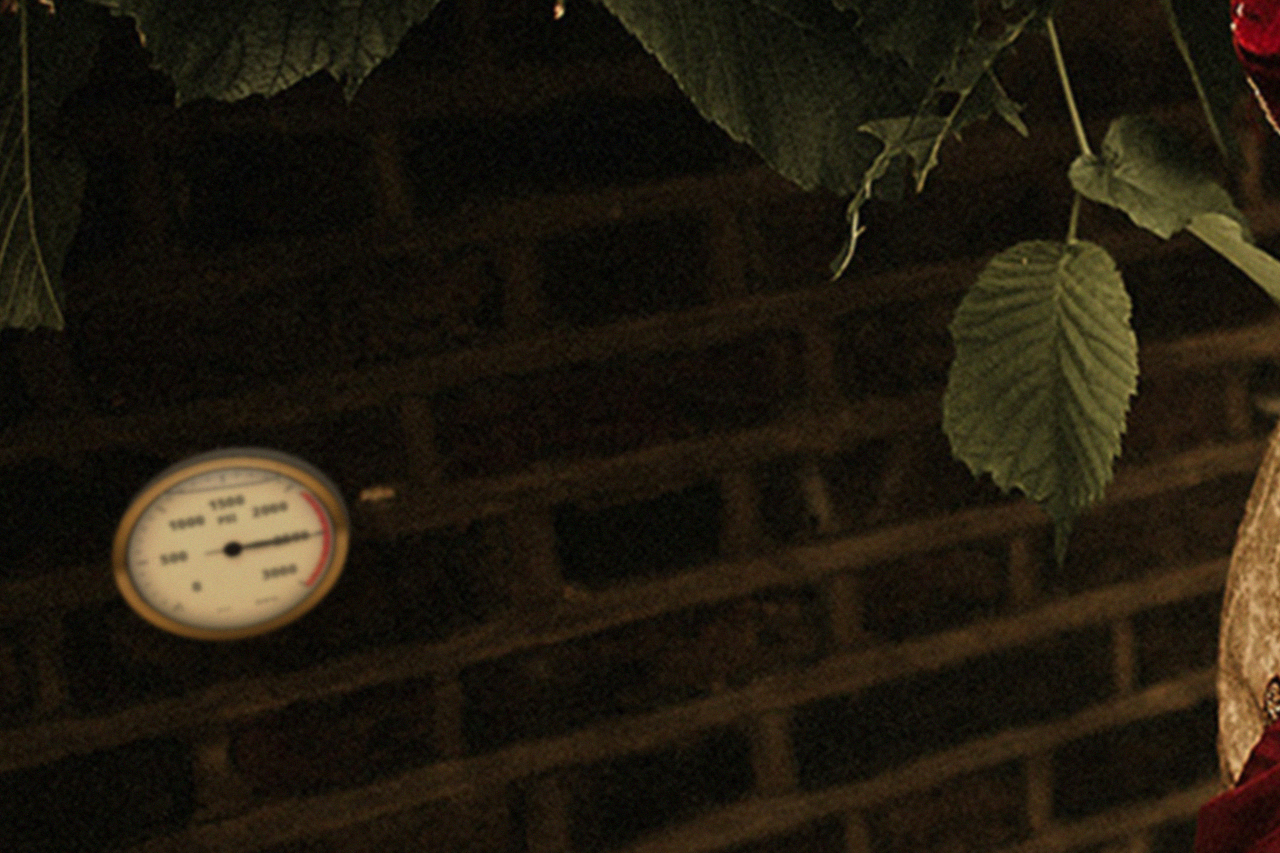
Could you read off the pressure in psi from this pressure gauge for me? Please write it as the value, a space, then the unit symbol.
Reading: 2500 psi
